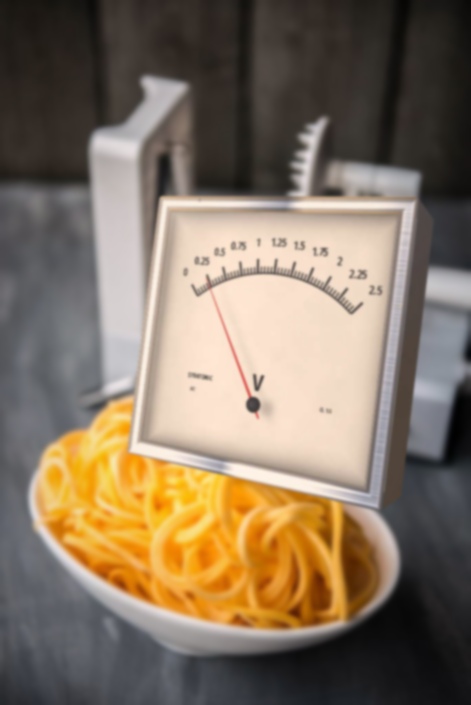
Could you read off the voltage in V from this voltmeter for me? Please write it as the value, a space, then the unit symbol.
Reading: 0.25 V
